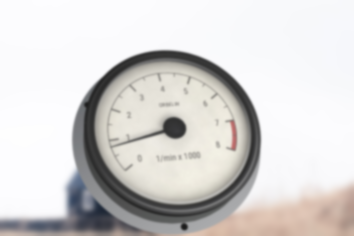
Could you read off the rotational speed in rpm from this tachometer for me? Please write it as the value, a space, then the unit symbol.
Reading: 750 rpm
